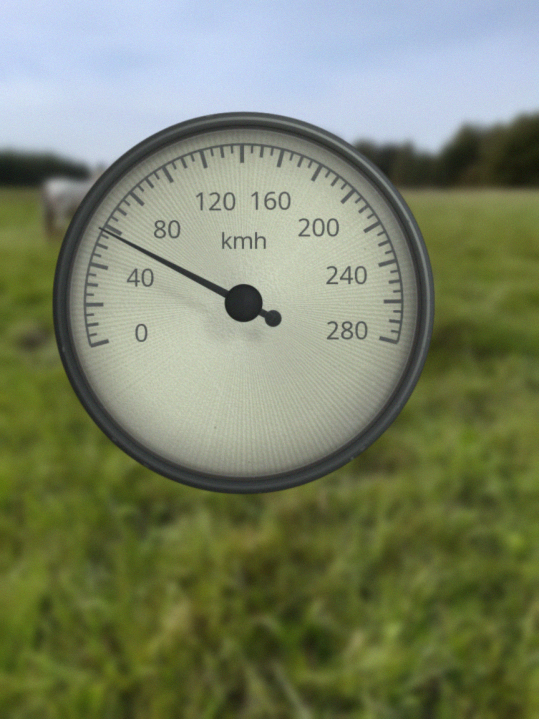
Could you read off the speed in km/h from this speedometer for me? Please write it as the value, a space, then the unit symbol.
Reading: 57.5 km/h
